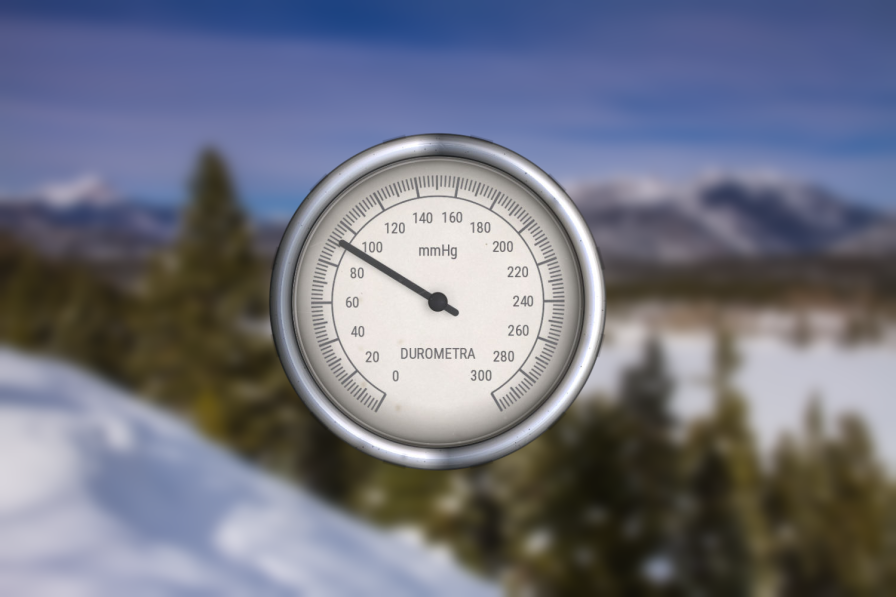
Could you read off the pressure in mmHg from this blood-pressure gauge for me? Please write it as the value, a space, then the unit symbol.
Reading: 92 mmHg
